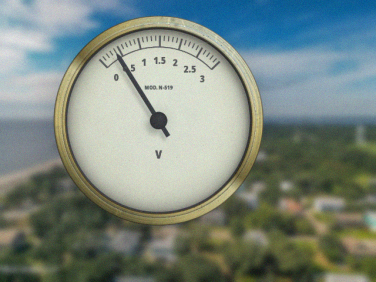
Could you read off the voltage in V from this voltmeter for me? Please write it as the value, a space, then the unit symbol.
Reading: 0.4 V
